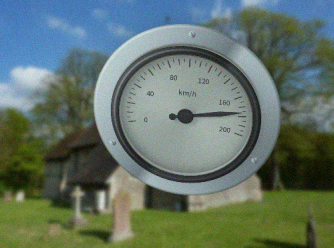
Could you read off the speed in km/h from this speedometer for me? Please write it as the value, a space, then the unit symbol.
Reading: 175 km/h
